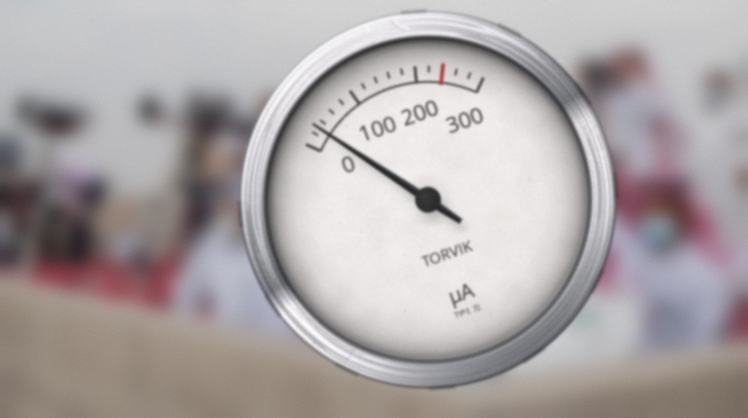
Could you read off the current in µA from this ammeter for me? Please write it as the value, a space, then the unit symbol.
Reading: 30 µA
